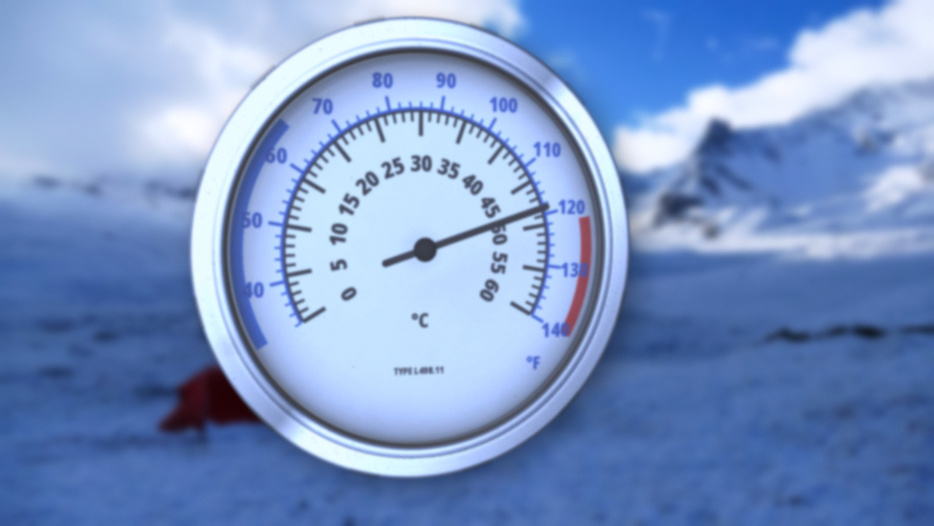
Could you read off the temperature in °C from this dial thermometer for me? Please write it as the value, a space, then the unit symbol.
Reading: 48 °C
